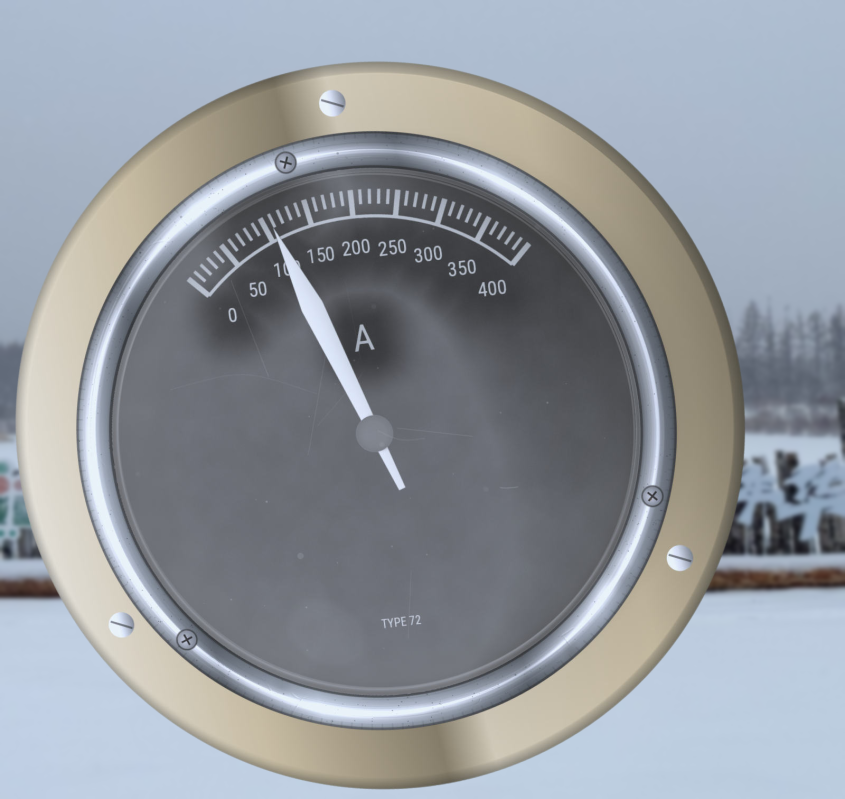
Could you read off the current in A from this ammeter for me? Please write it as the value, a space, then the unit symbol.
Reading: 110 A
